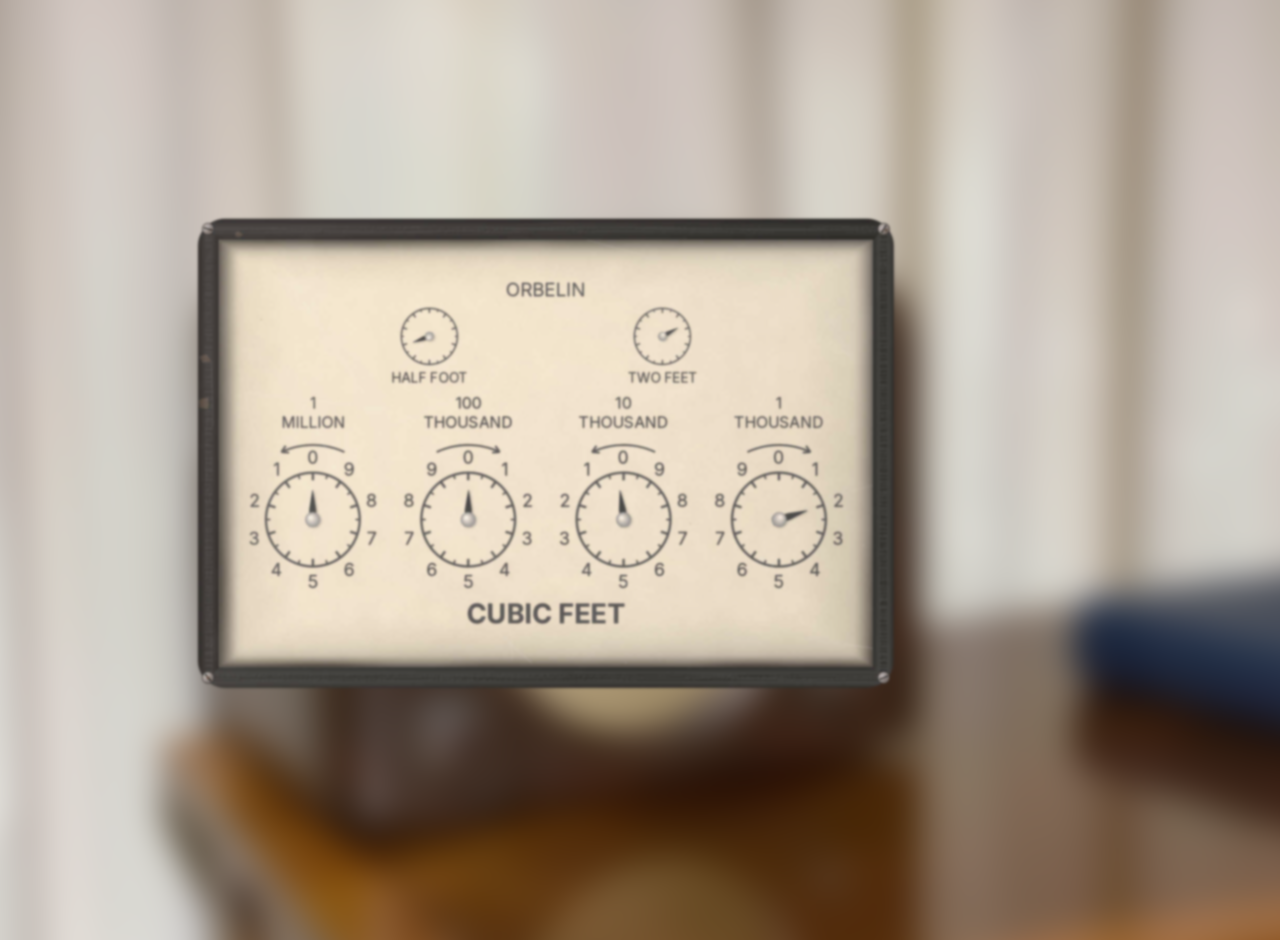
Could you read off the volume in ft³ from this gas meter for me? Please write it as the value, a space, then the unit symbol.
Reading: 200 ft³
